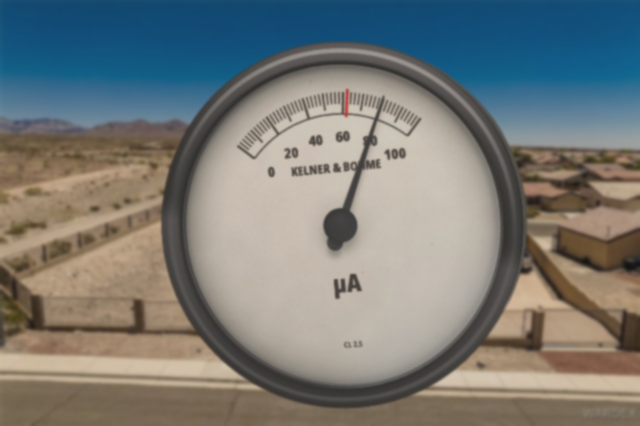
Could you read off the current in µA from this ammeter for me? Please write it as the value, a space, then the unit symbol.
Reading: 80 µA
